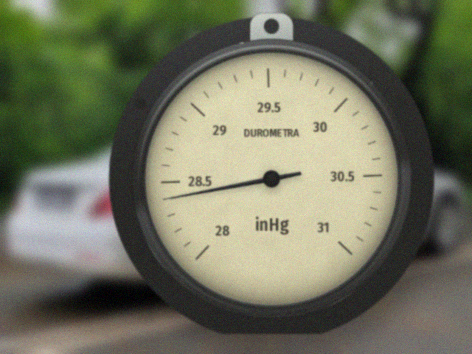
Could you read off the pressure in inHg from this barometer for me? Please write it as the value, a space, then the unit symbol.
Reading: 28.4 inHg
